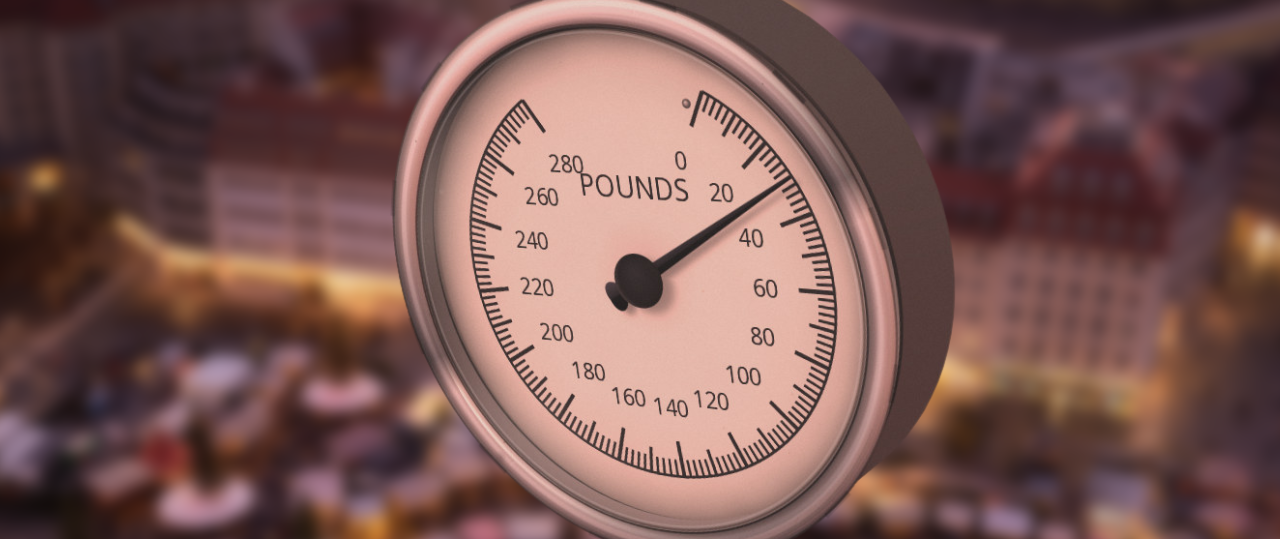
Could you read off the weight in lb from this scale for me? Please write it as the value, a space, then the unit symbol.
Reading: 30 lb
